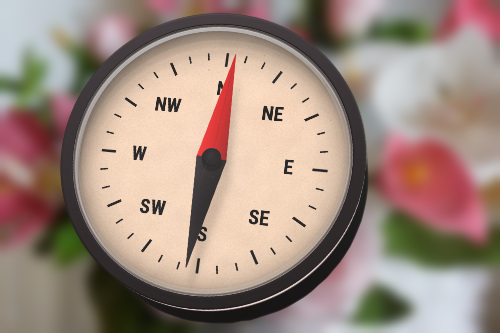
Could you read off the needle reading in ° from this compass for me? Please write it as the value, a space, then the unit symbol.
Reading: 5 °
